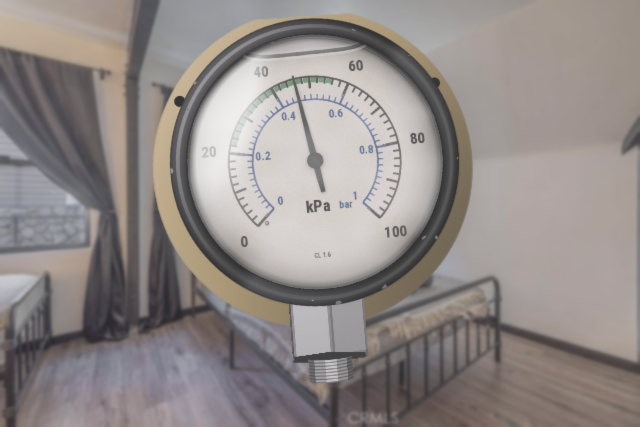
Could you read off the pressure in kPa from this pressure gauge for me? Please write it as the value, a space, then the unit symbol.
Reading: 46 kPa
